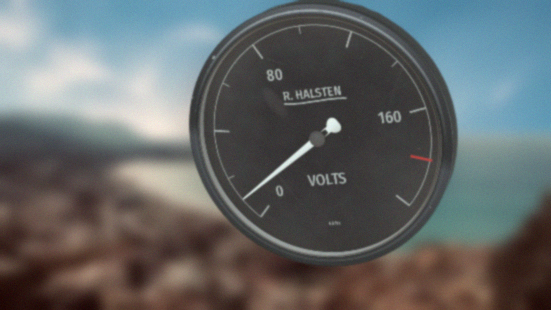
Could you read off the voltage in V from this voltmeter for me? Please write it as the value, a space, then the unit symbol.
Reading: 10 V
